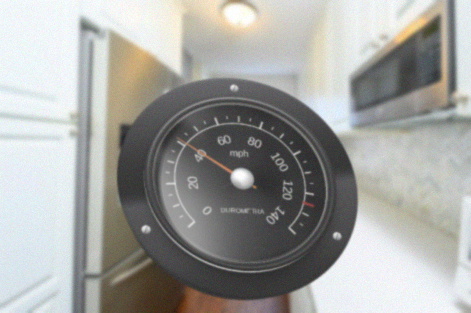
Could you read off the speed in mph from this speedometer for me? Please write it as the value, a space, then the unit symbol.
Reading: 40 mph
